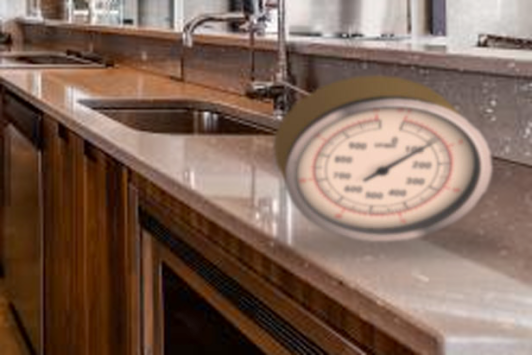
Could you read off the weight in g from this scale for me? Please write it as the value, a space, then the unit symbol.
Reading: 100 g
